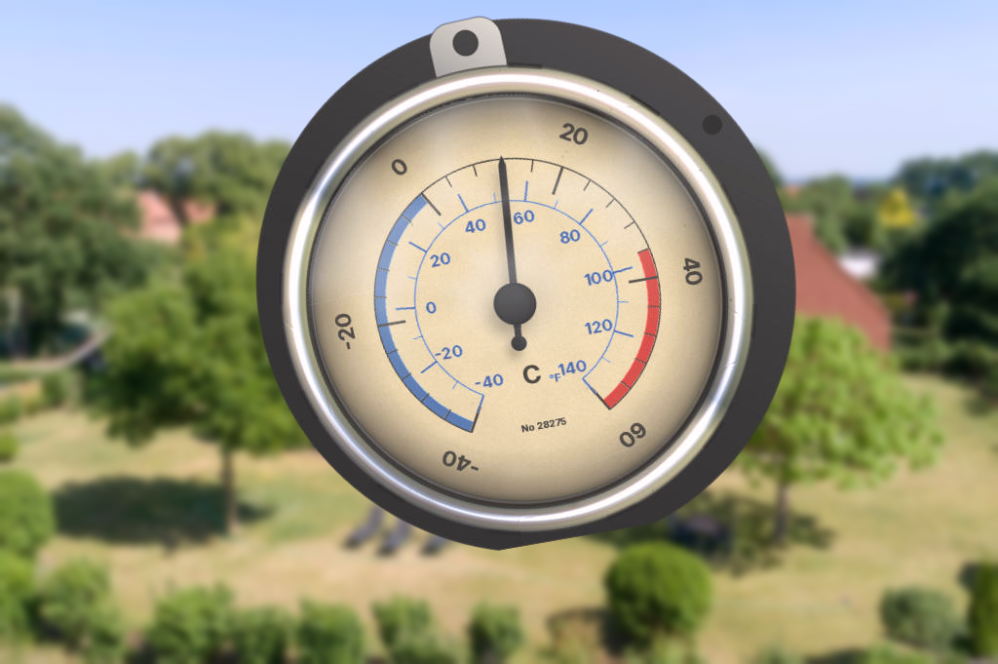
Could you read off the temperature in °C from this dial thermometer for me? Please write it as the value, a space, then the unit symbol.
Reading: 12 °C
